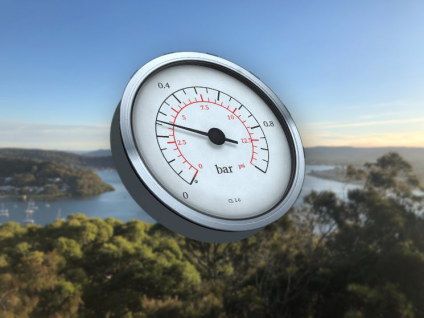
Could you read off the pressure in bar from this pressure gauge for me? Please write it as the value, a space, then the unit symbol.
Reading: 0.25 bar
